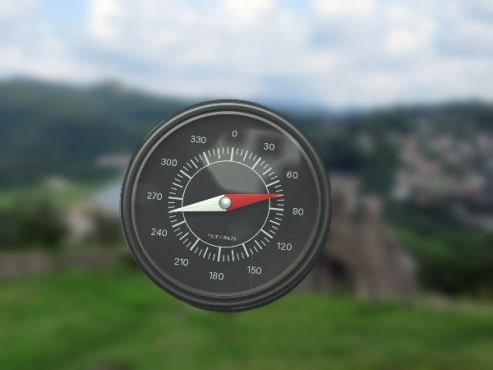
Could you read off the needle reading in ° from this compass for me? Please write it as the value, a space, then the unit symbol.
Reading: 75 °
